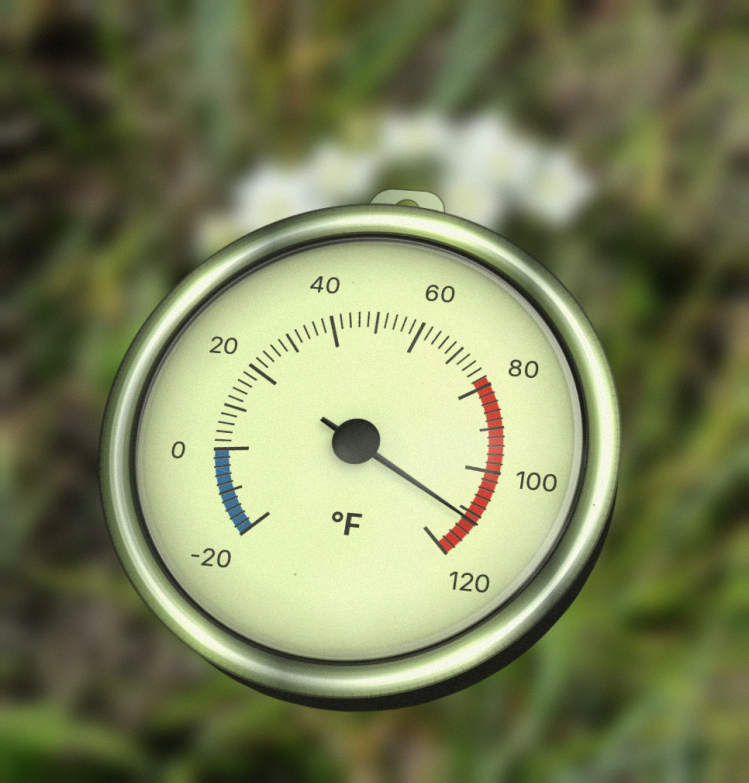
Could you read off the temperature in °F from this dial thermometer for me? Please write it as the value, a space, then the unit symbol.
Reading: 112 °F
